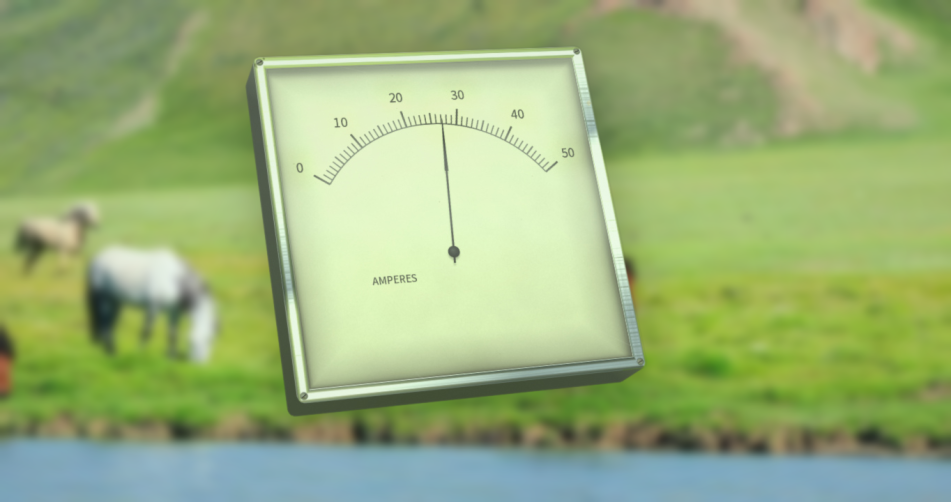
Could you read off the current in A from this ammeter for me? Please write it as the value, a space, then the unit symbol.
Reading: 27 A
